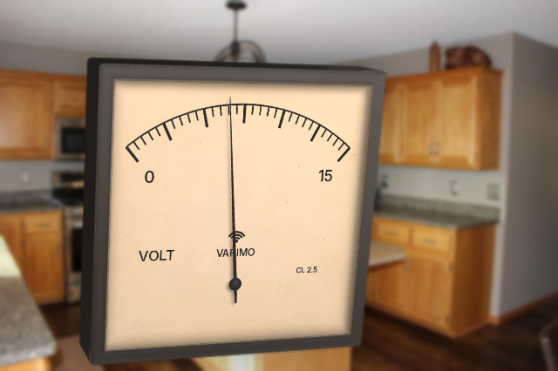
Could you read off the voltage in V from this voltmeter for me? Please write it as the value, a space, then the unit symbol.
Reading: 6.5 V
